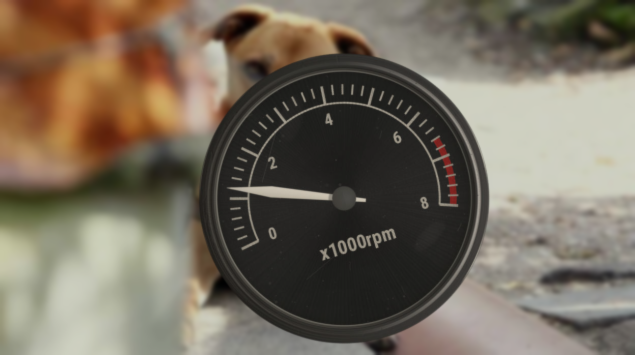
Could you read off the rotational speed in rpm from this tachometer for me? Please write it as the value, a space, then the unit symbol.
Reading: 1200 rpm
